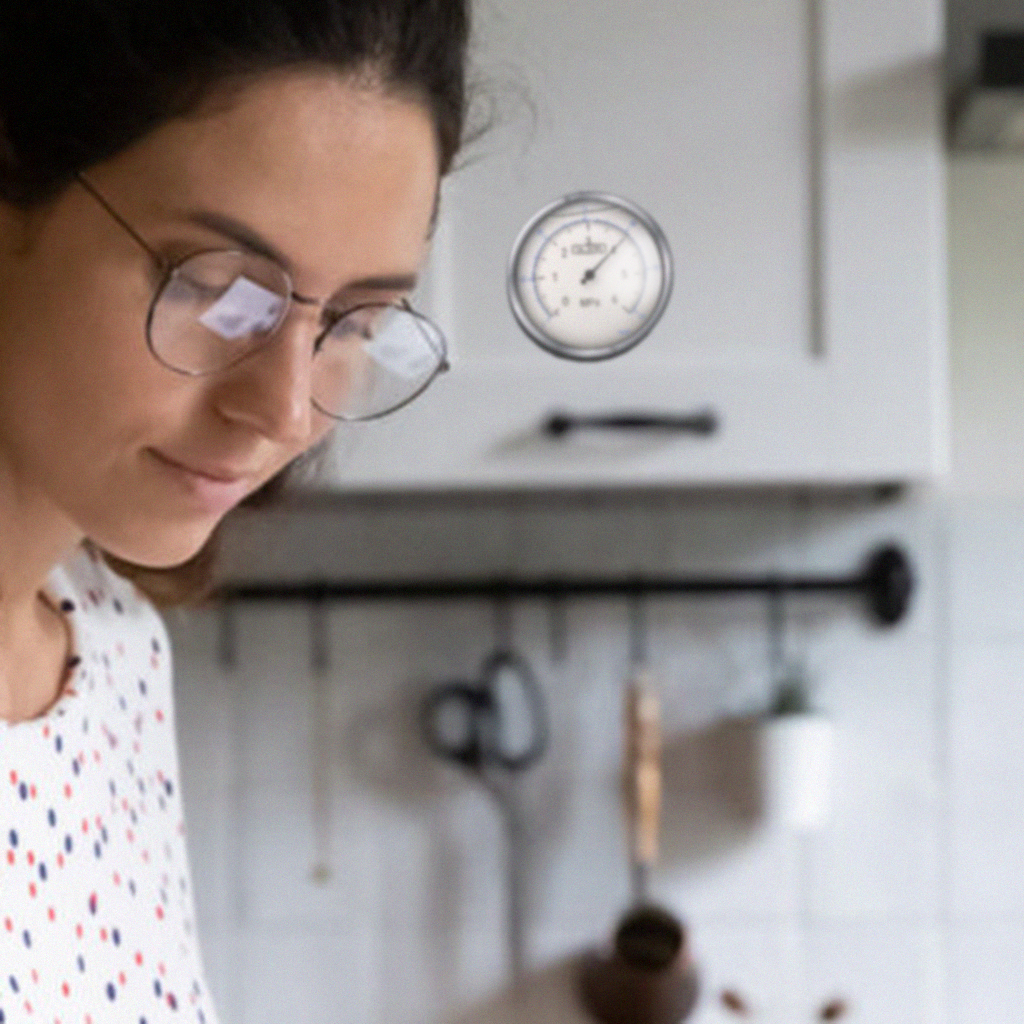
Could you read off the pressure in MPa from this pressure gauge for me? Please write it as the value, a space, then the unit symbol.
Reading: 4 MPa
